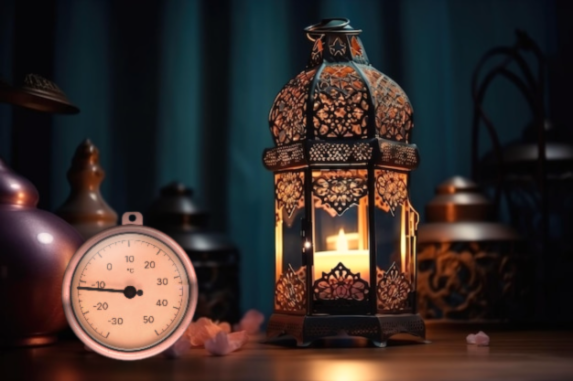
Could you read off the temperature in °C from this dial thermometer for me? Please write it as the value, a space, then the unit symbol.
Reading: -12 °C
